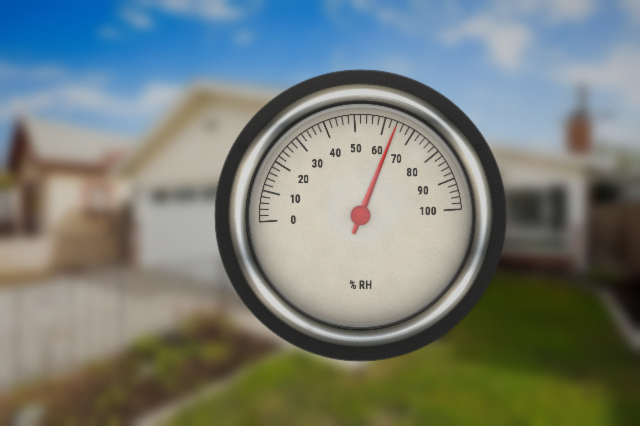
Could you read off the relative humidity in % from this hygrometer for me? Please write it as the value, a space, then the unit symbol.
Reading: 64 %
